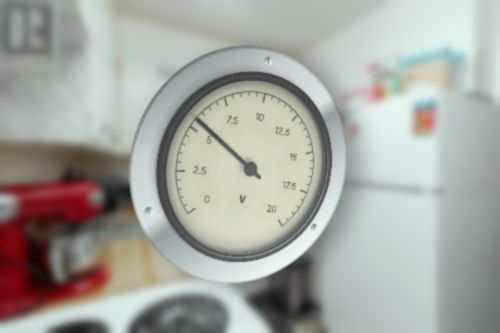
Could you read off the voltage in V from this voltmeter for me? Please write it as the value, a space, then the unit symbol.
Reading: 5.5 V
